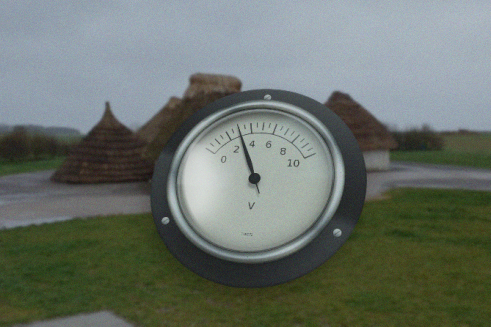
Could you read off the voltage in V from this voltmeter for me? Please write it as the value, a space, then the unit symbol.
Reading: 3 V
